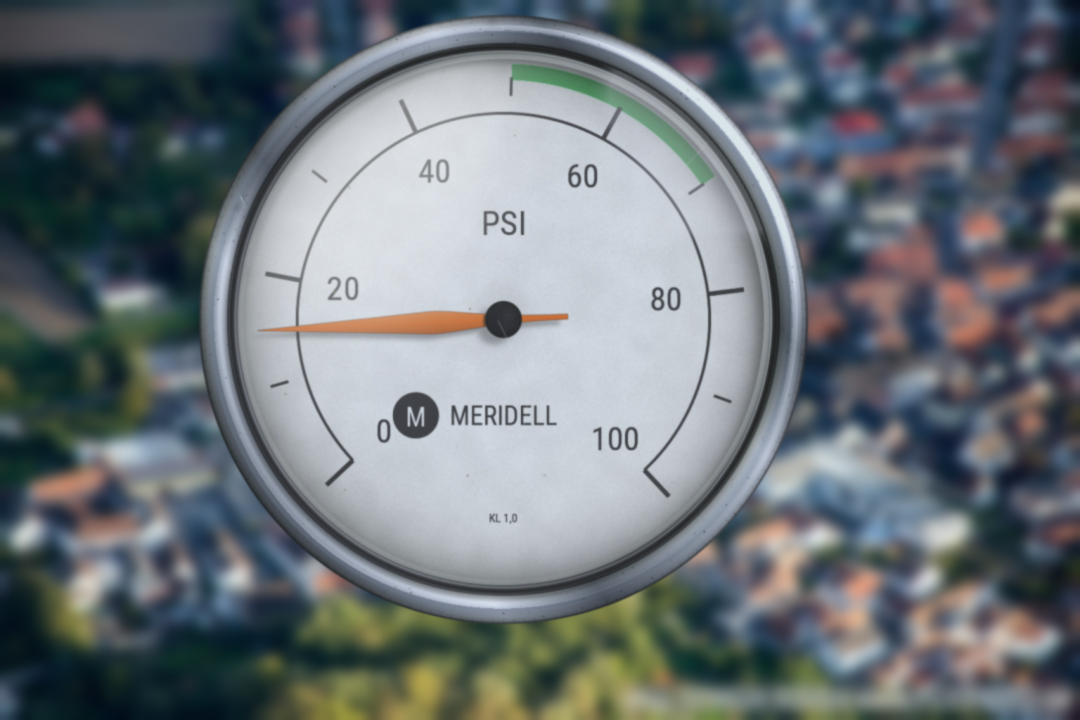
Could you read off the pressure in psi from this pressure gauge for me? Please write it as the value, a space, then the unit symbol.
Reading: 15 psi
